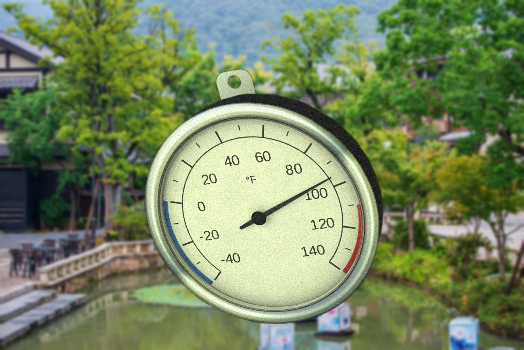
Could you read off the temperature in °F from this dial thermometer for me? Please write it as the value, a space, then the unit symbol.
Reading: 95 °F
